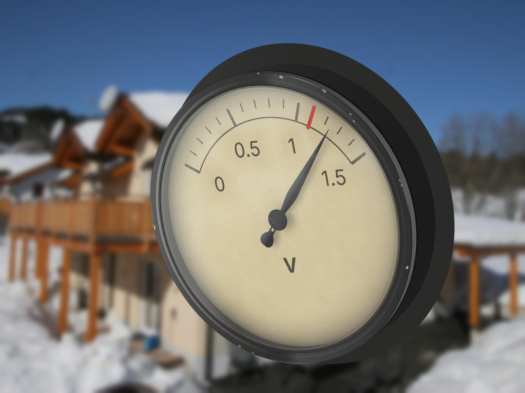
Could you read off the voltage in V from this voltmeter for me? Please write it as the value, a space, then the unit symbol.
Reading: 1.25 V
